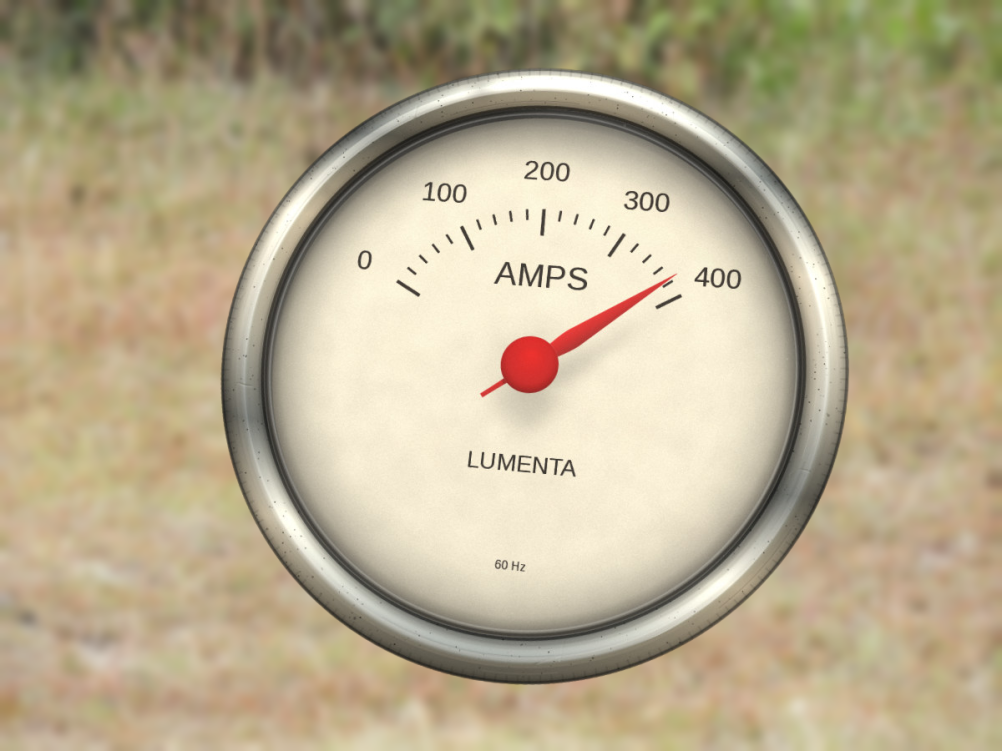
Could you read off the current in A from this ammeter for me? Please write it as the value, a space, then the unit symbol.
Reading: 380 A
